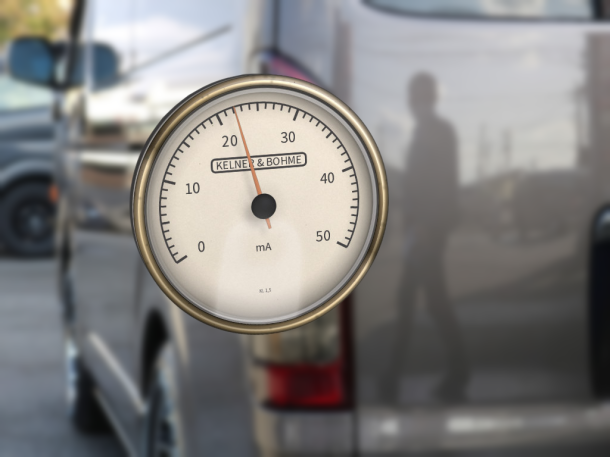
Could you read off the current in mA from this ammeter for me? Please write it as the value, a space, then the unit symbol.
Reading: 22 mA
